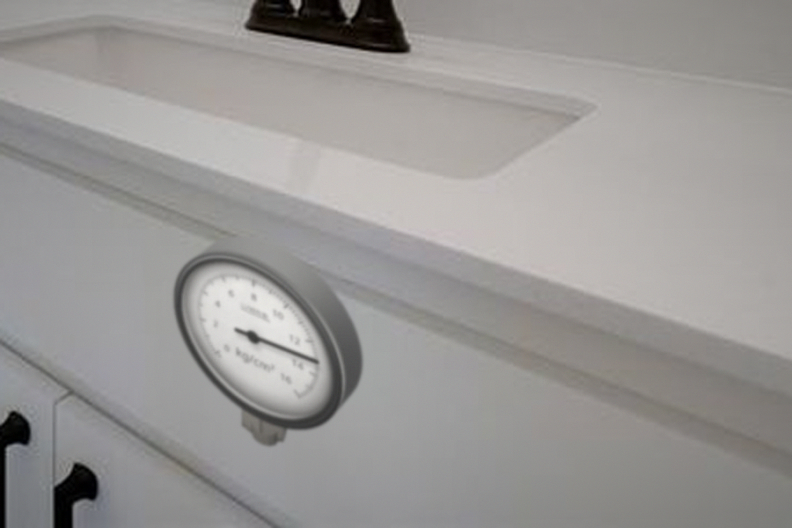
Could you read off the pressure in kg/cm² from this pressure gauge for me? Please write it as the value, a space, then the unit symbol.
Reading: 13 kg/cm²
